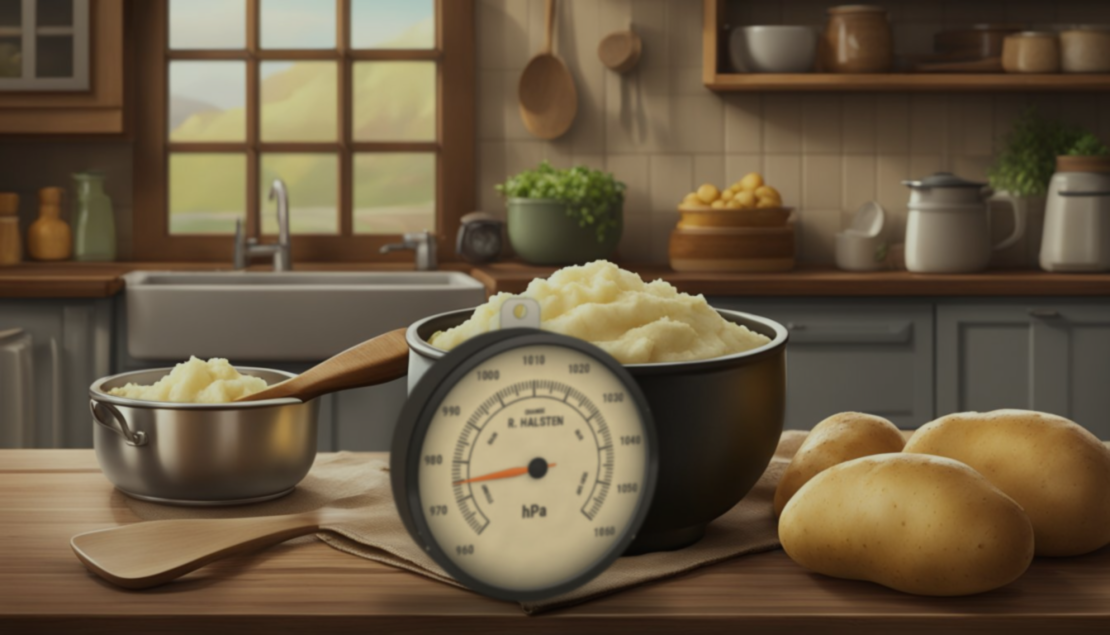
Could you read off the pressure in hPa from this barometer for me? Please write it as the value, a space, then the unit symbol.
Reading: 975 hPa
